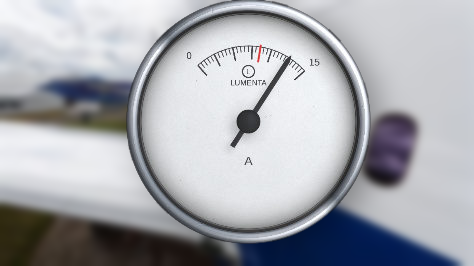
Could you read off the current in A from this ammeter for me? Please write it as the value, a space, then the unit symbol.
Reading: 12.5 A
